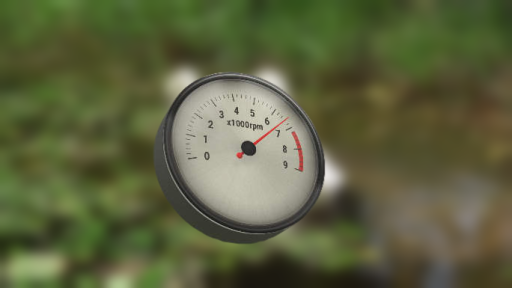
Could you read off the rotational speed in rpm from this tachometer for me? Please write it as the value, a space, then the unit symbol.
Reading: 6600 rpm
